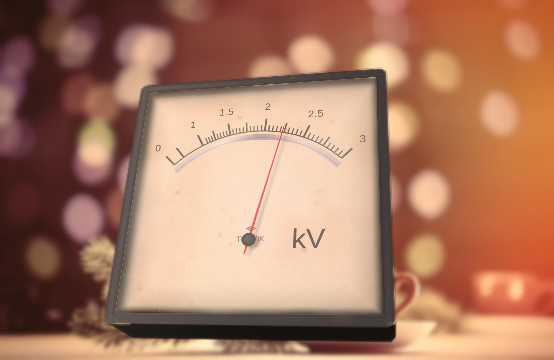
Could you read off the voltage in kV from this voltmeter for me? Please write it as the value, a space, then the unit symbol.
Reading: 2.25 kV
